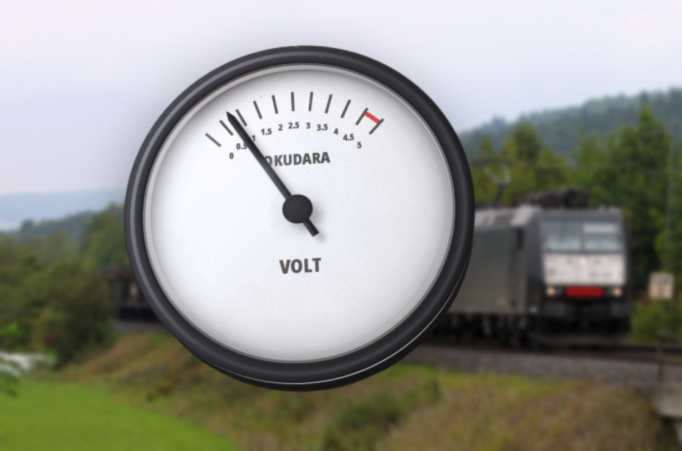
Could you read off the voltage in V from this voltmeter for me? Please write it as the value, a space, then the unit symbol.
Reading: 0.75 V
